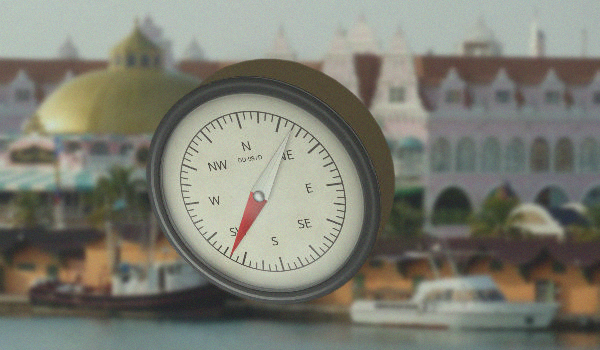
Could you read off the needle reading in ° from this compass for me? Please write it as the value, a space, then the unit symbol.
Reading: 220 °
